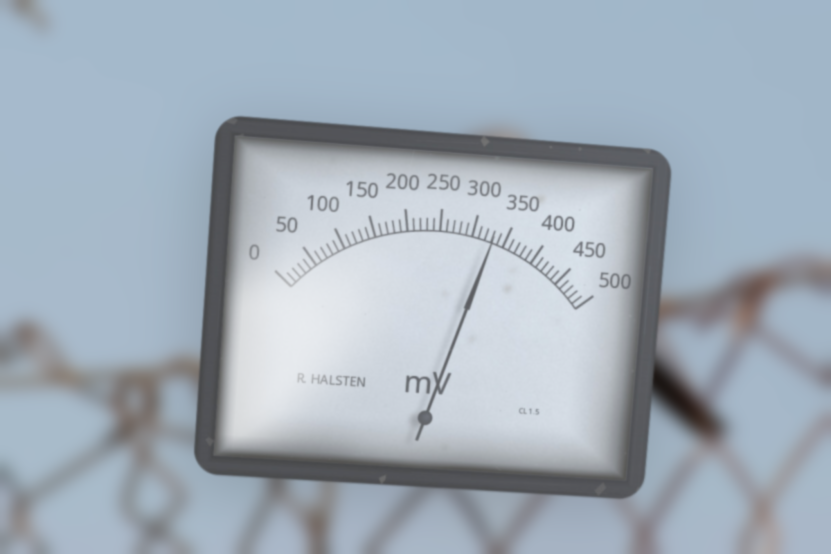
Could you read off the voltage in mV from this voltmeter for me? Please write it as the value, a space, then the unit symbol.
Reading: 330 mV
